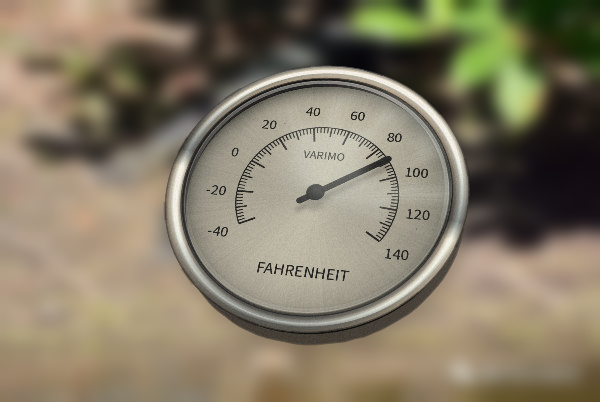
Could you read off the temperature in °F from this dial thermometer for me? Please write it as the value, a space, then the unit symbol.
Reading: 90 °F
